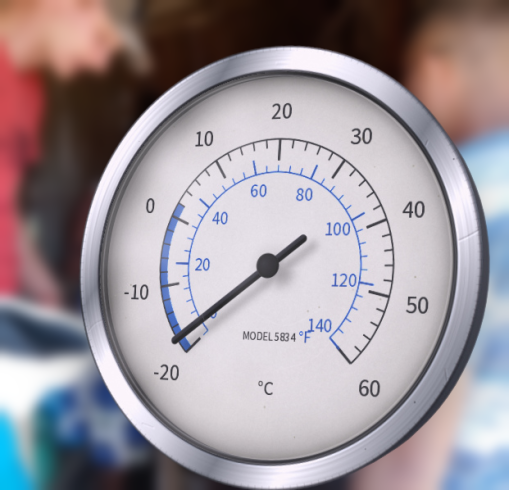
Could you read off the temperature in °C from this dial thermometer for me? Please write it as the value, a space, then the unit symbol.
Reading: -18 °C
